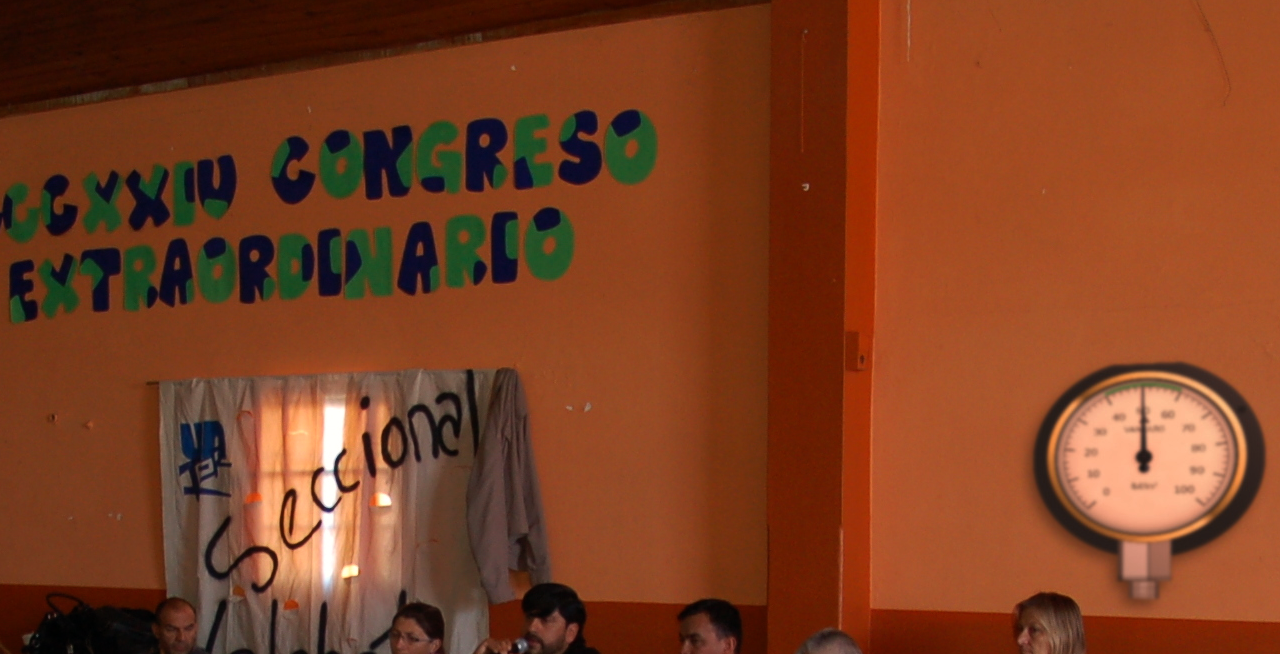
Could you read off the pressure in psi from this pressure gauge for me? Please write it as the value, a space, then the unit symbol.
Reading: 50 psi
